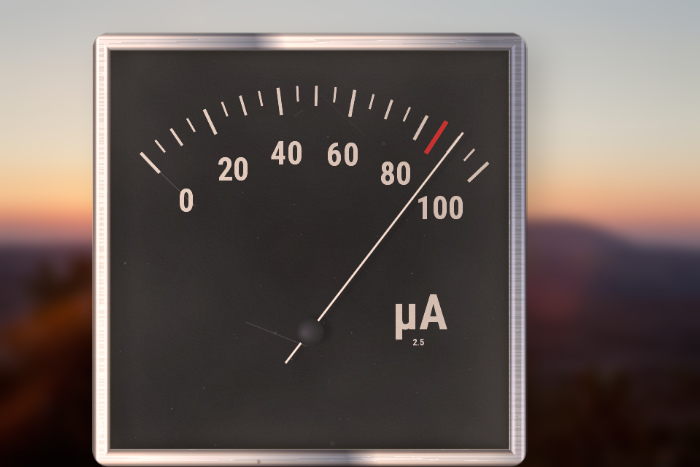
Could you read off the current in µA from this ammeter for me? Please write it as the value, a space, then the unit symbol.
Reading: 90 µA
